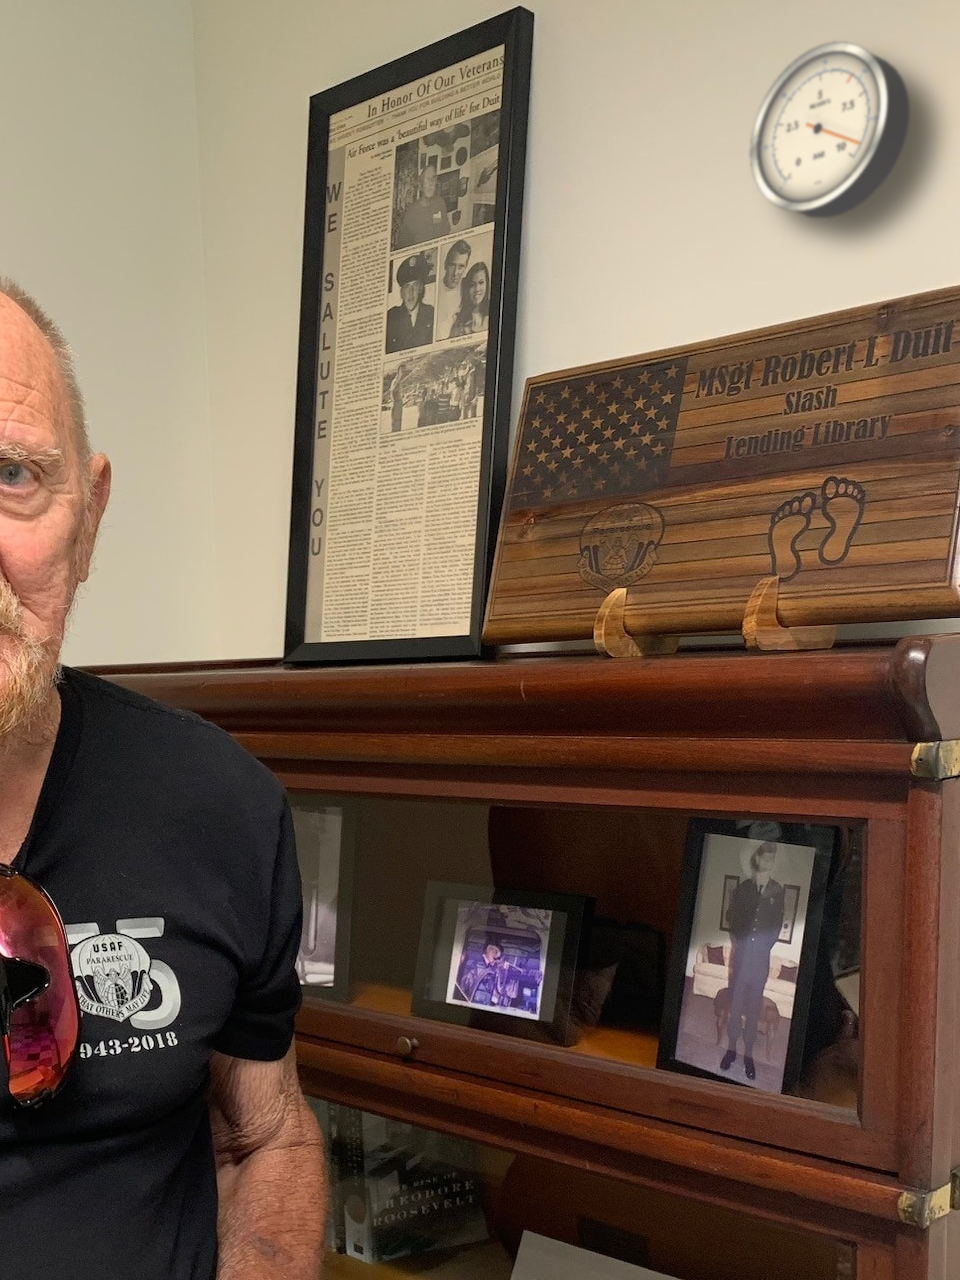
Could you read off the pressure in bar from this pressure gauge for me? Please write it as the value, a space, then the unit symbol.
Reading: 9.5 bar
